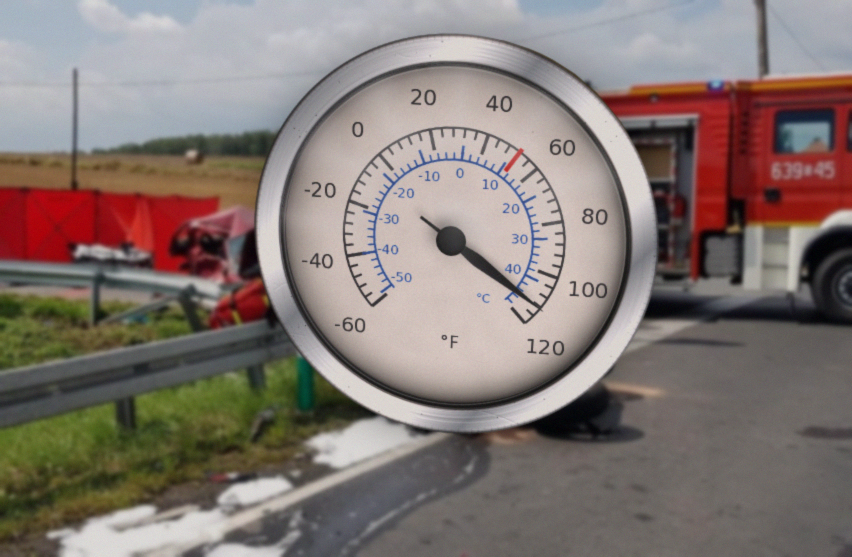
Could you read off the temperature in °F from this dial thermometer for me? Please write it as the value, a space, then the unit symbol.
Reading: 112 °F
